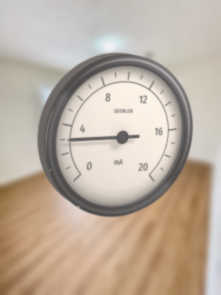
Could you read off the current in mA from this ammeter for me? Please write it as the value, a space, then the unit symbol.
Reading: 3 mA
